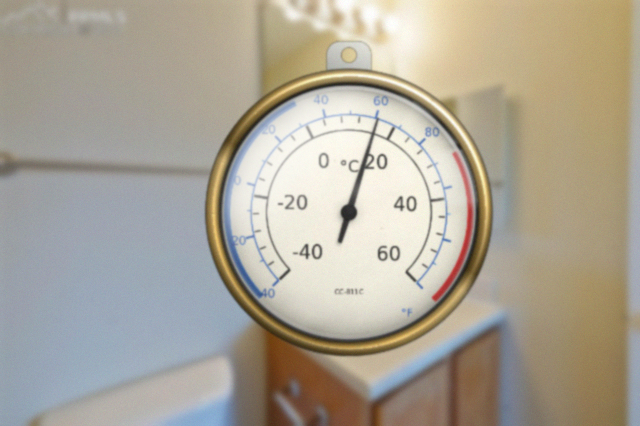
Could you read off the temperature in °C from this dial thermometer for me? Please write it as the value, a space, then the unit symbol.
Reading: 16 °C
